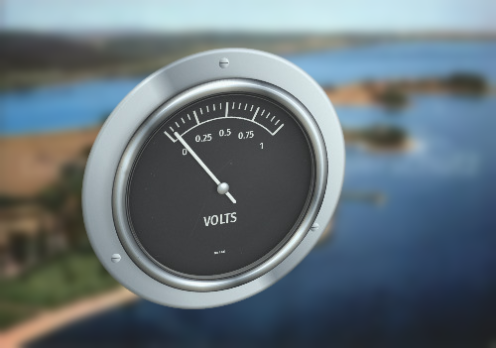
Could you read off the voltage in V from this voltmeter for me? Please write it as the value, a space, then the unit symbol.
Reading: 0.05 V
